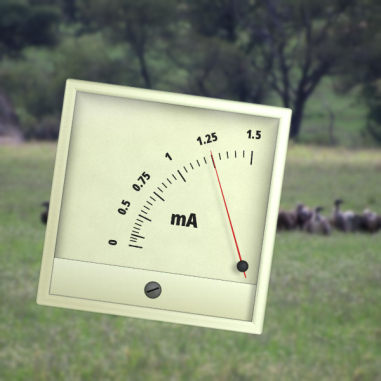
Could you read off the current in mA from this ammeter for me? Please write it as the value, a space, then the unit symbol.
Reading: 1.25 mA
